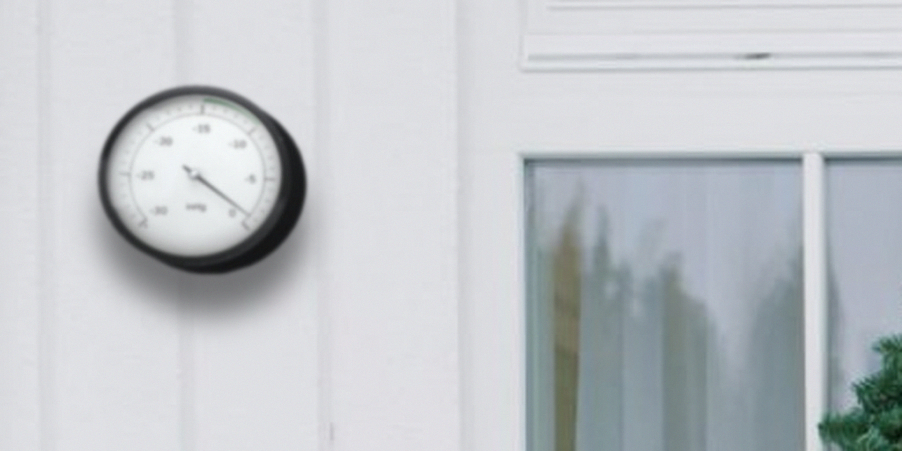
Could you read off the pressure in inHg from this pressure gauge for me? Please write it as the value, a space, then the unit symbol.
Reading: -1 inHg
